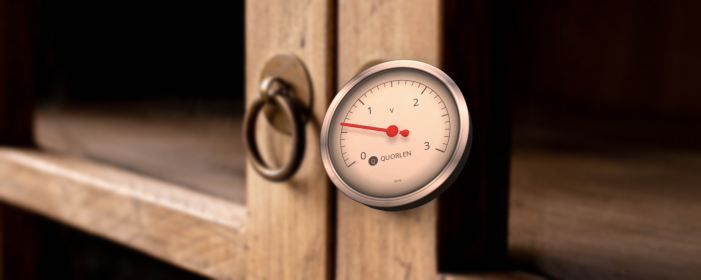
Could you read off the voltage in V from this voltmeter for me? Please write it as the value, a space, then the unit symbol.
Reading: 0.6 V
